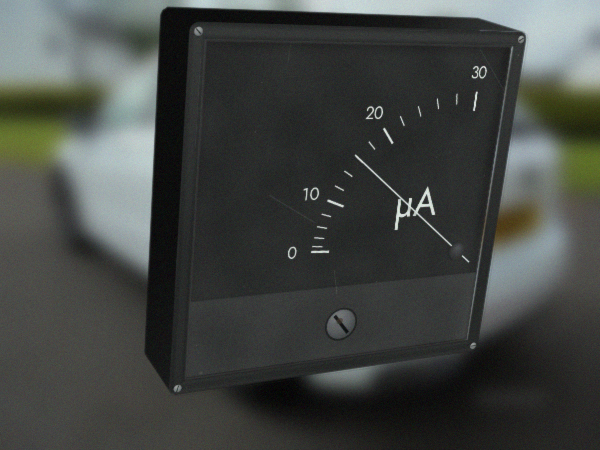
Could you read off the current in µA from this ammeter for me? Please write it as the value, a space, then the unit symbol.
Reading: 16 µA
